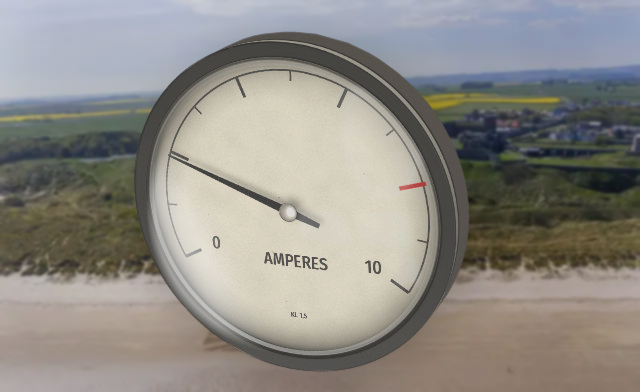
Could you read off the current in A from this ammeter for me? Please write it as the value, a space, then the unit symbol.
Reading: 2 A
